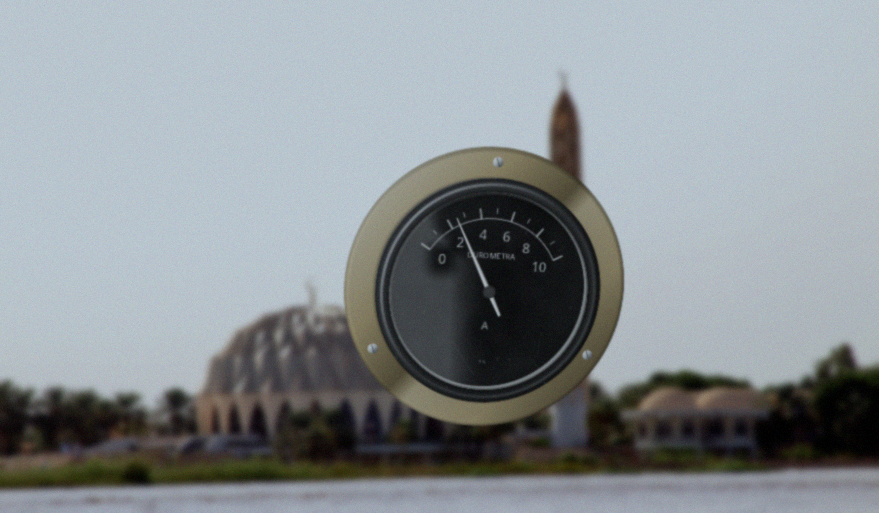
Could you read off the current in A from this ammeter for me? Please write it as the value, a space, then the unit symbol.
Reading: 2.5 A
